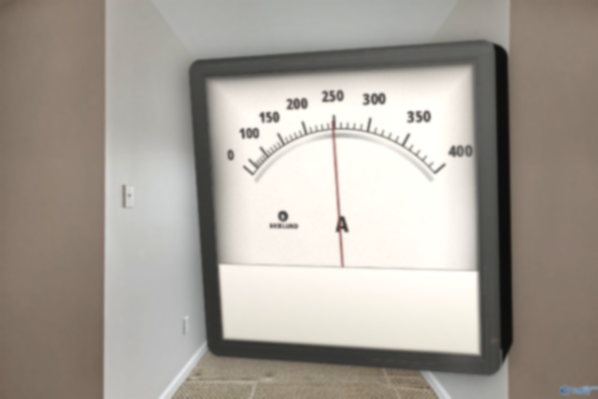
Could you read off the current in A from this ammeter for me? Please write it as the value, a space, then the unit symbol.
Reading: 250 A
